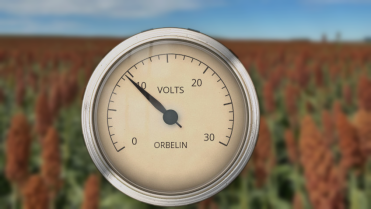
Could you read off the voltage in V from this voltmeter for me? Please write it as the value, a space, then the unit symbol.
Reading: 9.5 V
